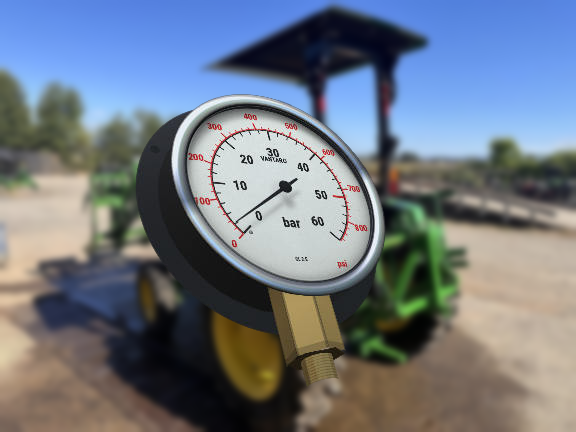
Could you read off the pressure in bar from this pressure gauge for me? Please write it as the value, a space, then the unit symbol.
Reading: 2 bar
